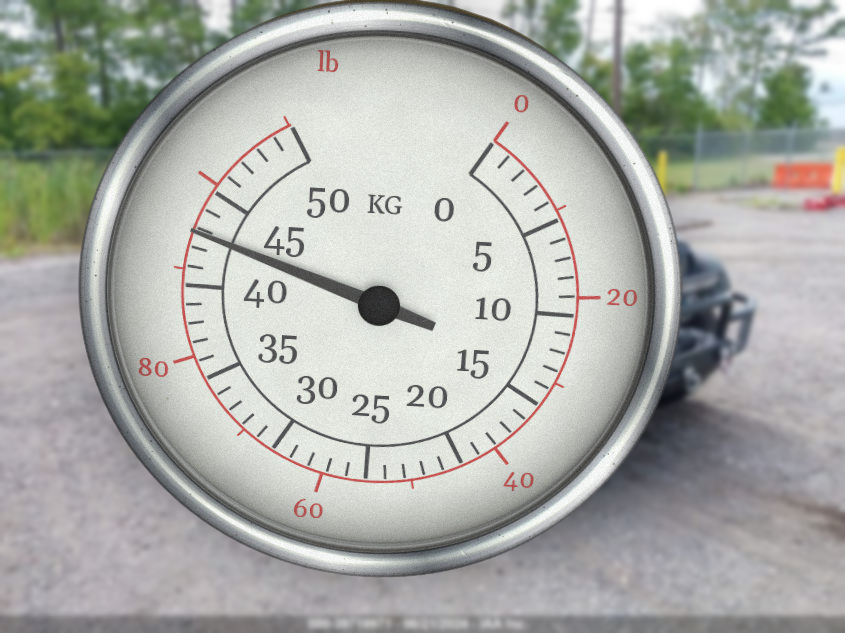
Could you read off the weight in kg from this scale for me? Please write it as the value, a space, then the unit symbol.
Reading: 43 kg
